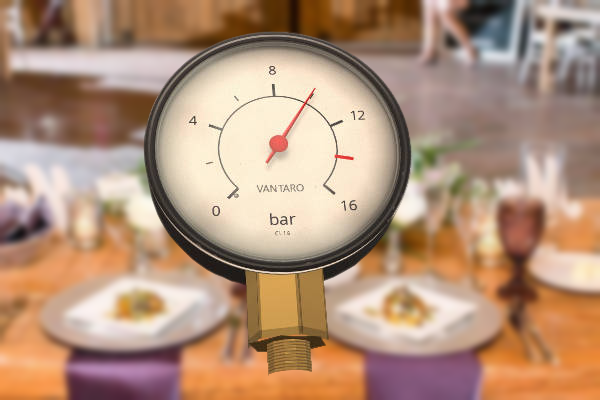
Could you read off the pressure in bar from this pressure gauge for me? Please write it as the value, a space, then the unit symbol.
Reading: 10 bar
